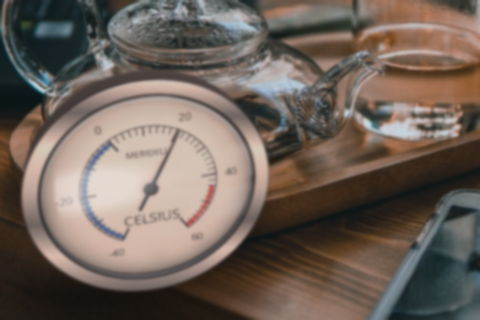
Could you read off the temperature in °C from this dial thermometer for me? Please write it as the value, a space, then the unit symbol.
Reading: 20 °C
